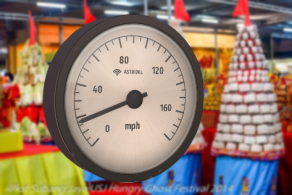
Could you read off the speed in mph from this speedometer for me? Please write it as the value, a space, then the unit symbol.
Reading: 17.5 mph
